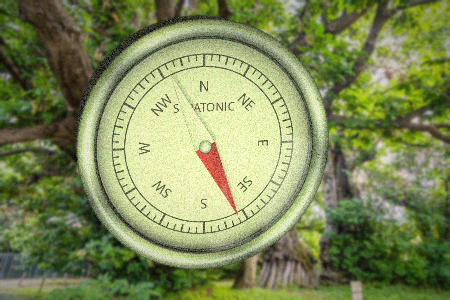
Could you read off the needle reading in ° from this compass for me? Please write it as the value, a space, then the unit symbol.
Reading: 155 °
